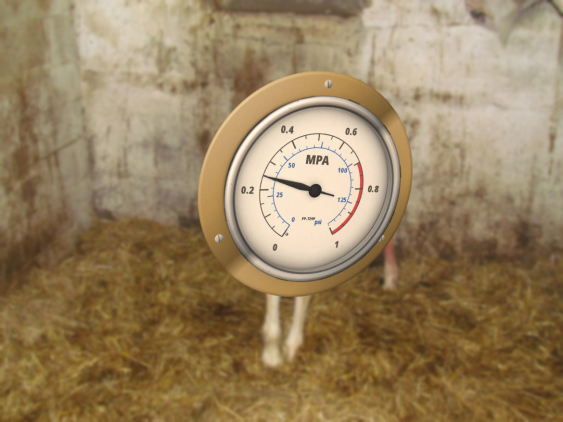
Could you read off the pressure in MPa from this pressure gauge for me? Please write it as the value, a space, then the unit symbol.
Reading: 0.25 MPa
